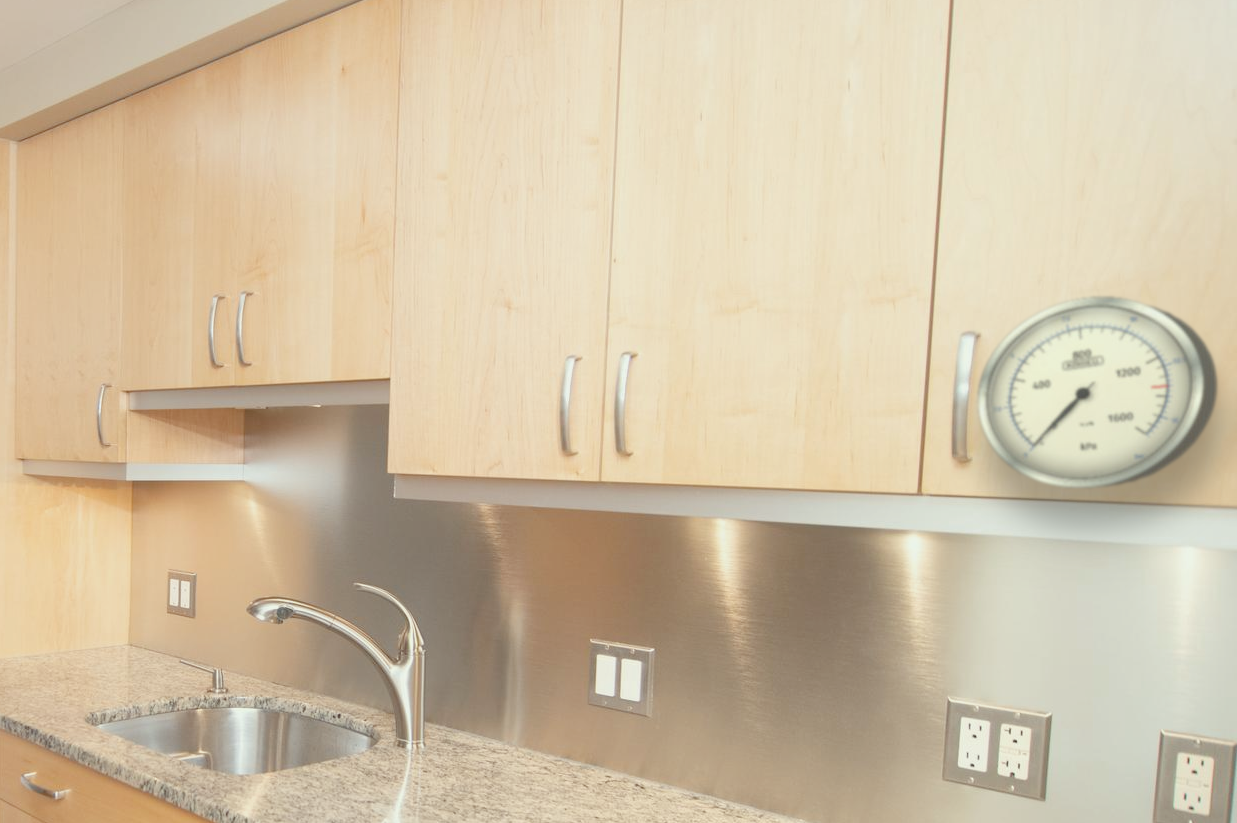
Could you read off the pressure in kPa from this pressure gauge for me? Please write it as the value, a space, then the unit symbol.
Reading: 0 kPa
